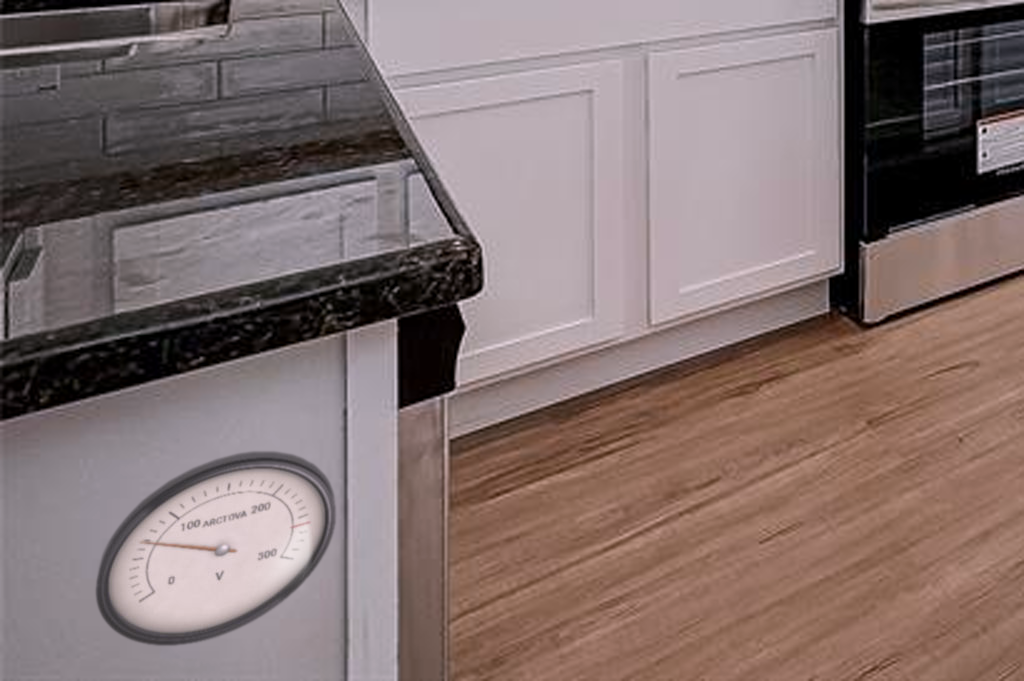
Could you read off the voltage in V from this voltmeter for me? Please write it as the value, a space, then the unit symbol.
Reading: 70 V
